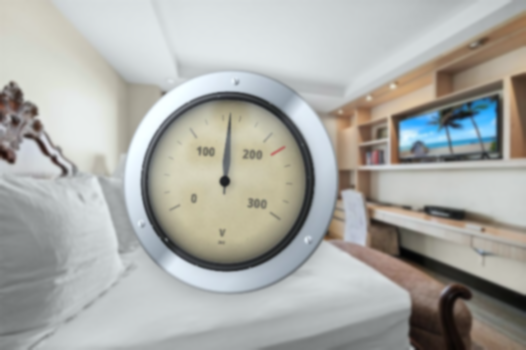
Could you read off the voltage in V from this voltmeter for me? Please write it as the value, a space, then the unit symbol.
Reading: 150 V
